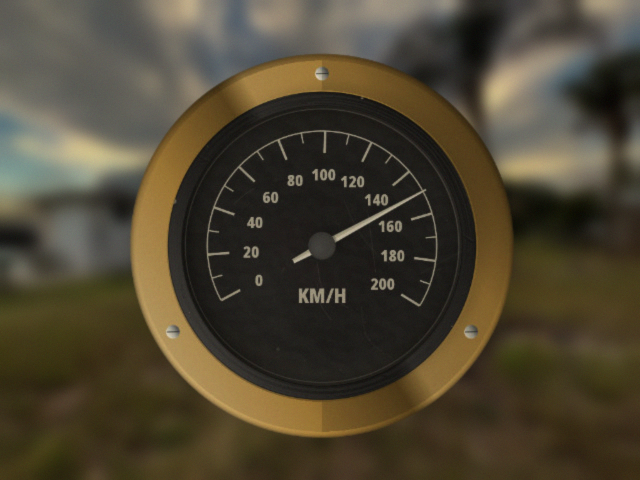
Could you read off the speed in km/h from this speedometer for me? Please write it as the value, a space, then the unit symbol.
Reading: 150 km/h
